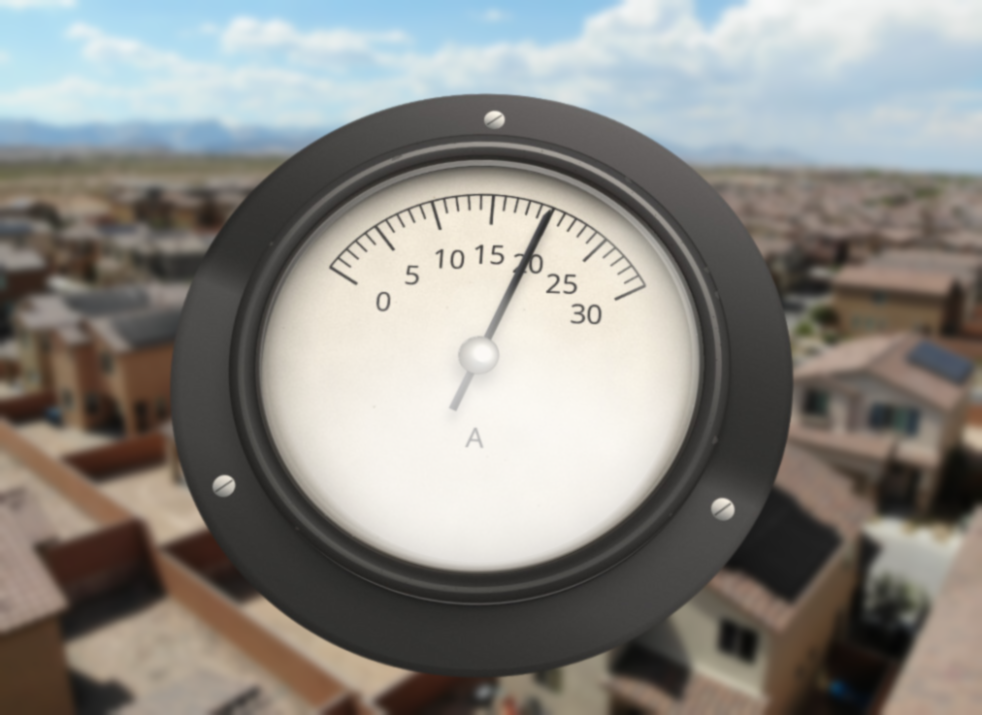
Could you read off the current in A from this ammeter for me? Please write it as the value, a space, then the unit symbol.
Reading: 20 A
